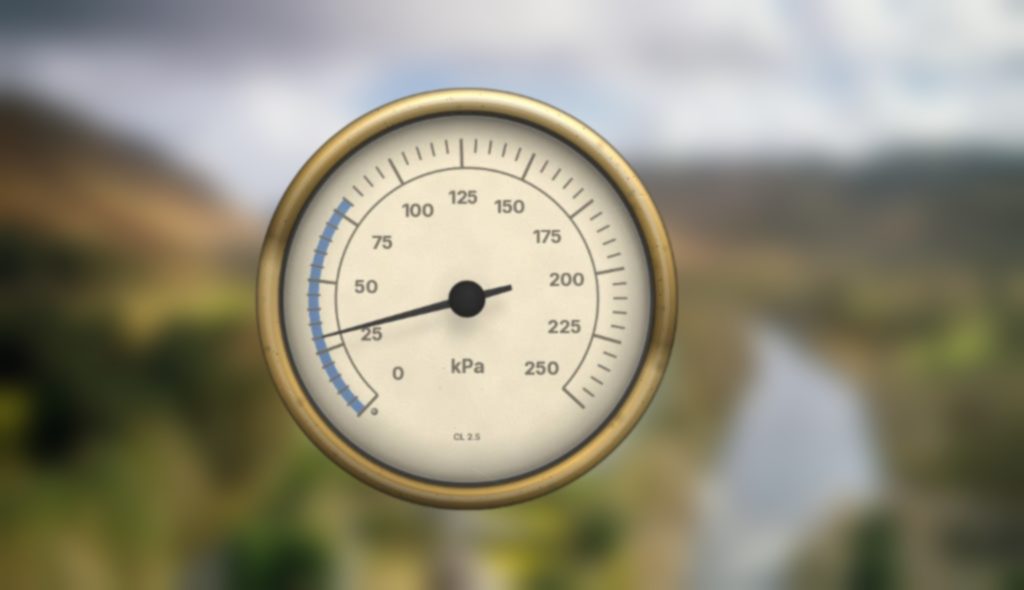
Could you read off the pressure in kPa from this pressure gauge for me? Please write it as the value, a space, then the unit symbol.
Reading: 30 kPa
